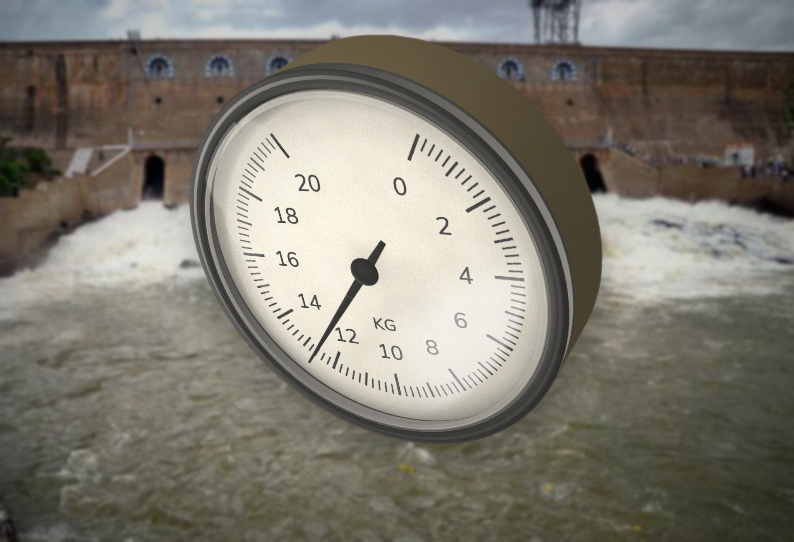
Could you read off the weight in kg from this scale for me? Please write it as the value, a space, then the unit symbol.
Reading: 12.6 kg
